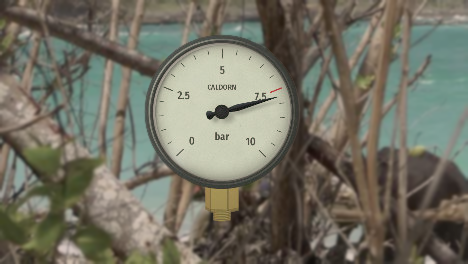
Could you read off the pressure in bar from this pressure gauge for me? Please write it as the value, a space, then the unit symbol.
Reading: 7.75 bar
